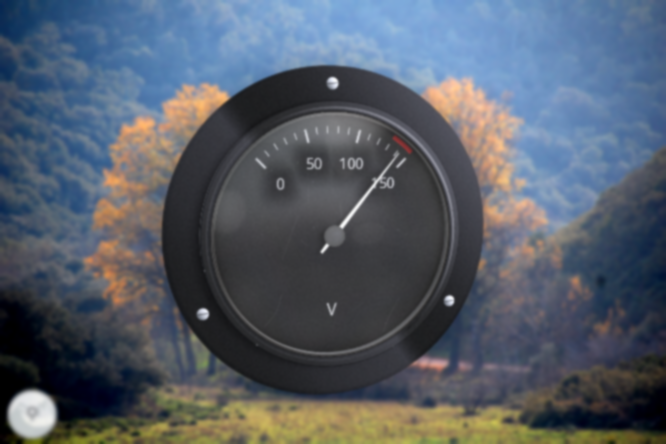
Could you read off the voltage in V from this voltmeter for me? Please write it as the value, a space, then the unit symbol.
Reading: 140 V
